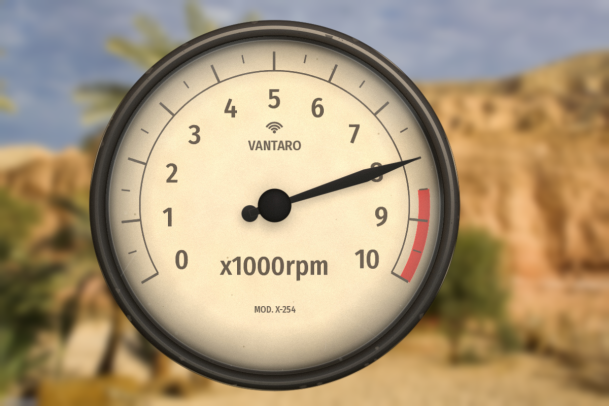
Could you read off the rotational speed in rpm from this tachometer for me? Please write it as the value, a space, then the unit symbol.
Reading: 8000 rpm
